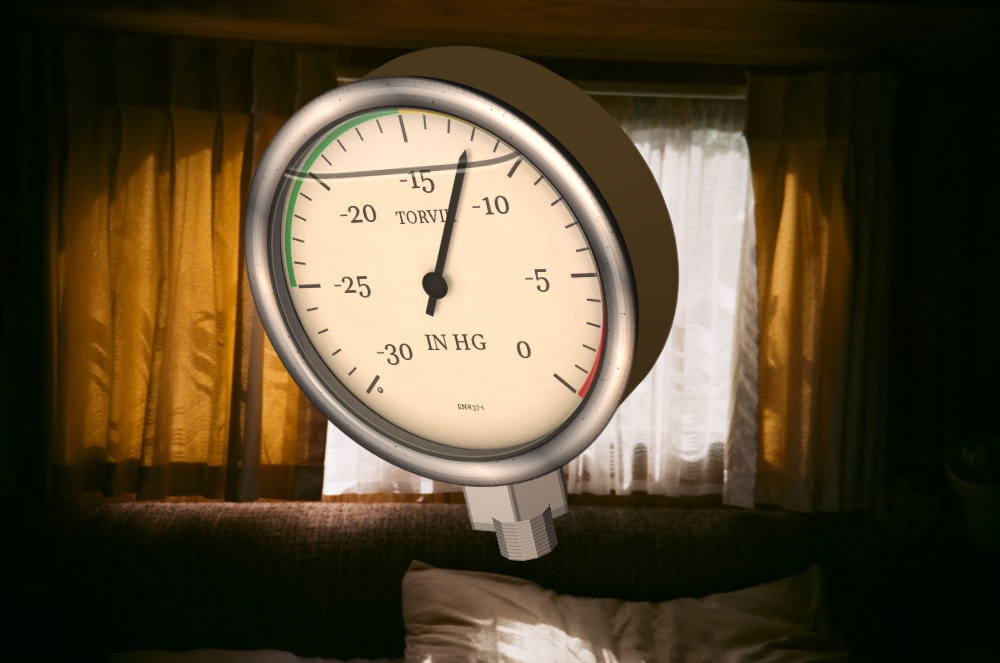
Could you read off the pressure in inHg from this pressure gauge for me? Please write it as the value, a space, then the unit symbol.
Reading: -12 inHg
